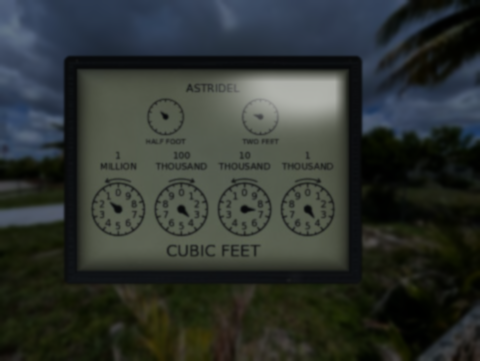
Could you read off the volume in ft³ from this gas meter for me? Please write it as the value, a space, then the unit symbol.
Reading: 137400 ft³
